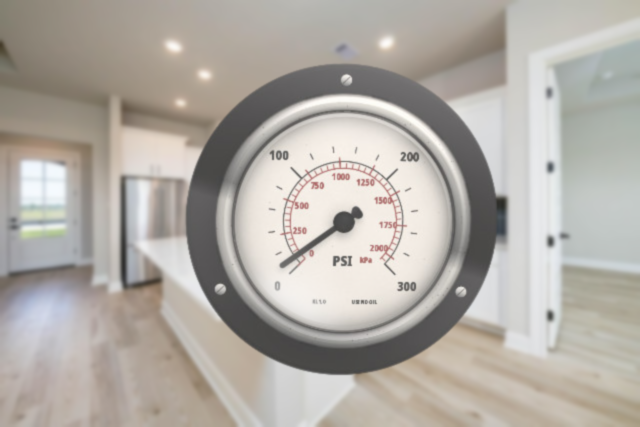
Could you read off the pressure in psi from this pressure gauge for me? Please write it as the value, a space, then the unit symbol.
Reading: 10 psi
